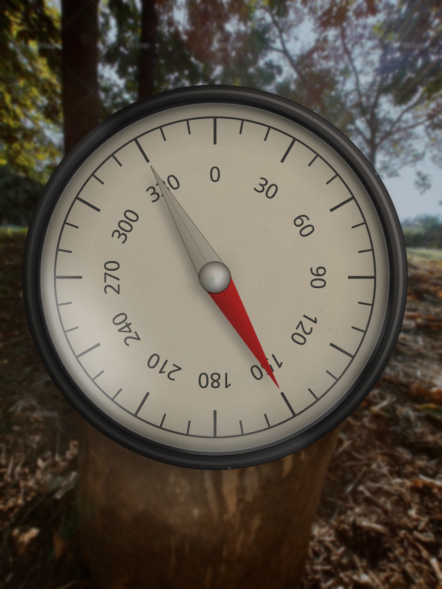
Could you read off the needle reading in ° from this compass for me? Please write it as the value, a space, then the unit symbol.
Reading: 150 °
